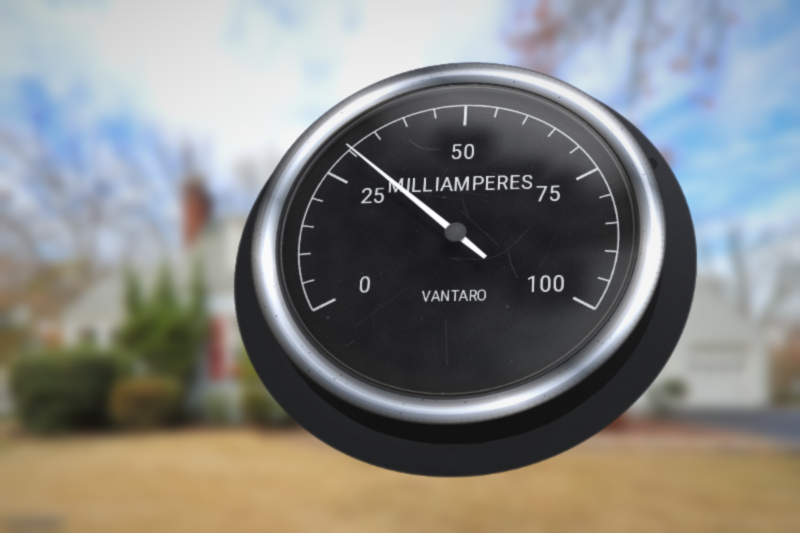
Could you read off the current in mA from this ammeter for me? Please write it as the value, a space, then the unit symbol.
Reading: 30 mA
